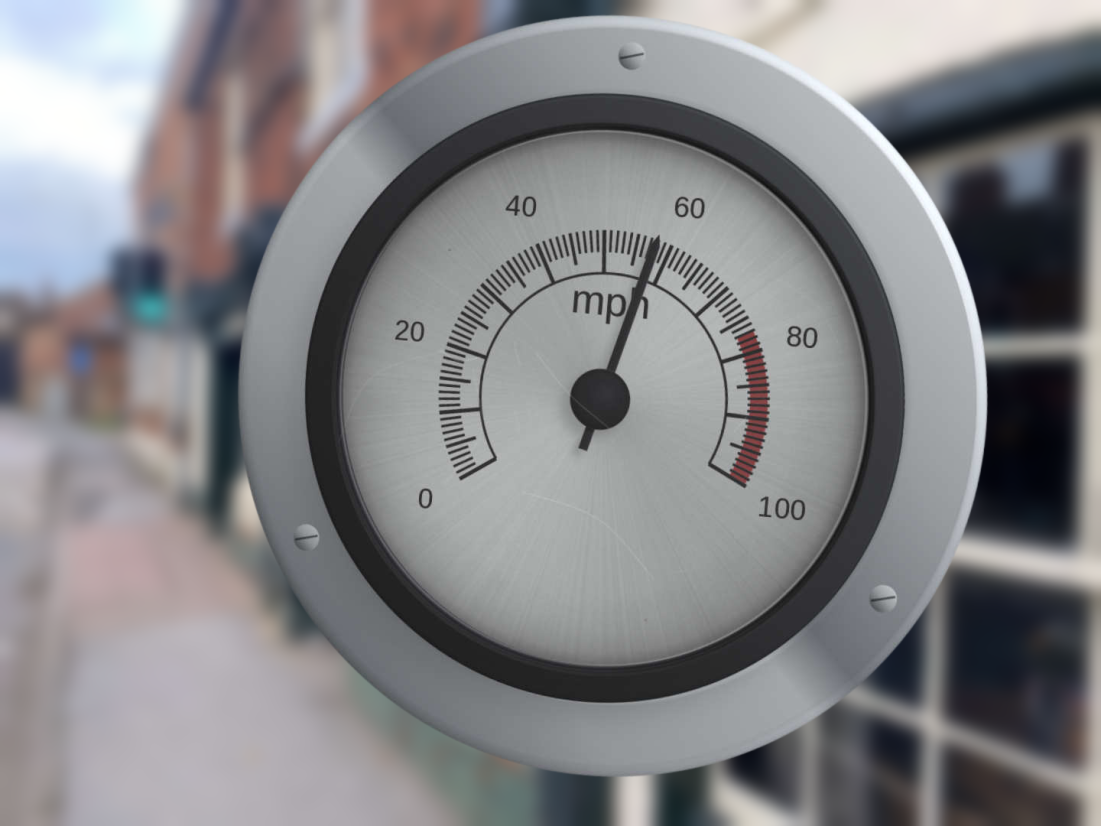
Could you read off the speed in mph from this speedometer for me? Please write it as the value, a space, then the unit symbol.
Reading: 58 mph
